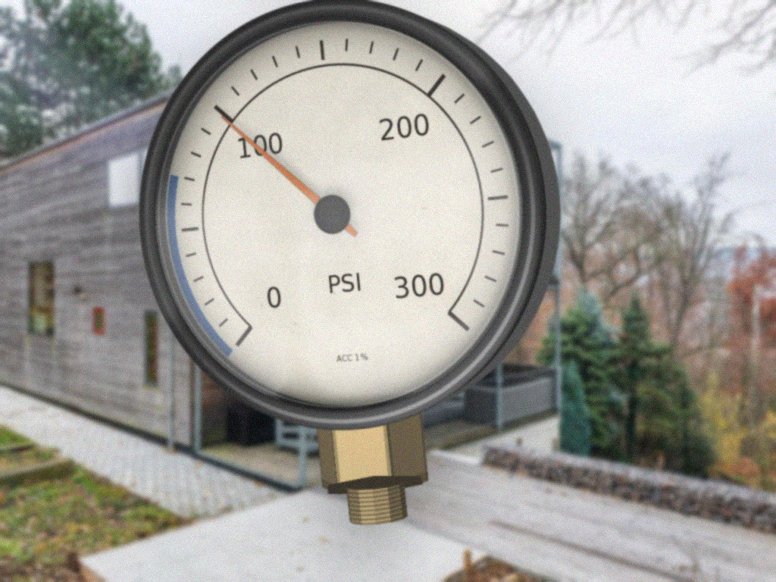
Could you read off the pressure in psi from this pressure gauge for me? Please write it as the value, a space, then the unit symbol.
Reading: 100 psi
